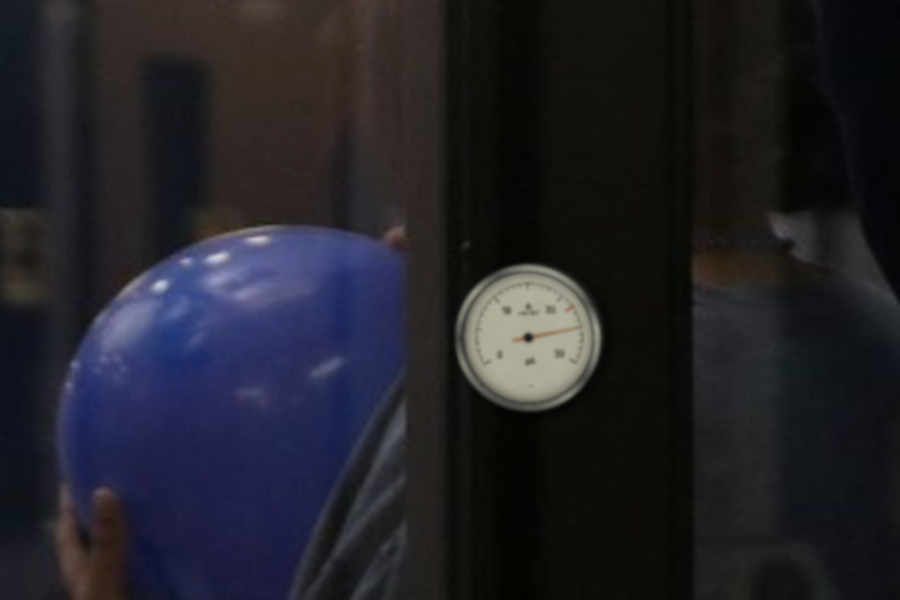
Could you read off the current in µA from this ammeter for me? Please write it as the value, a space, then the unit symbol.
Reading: 25 µA
